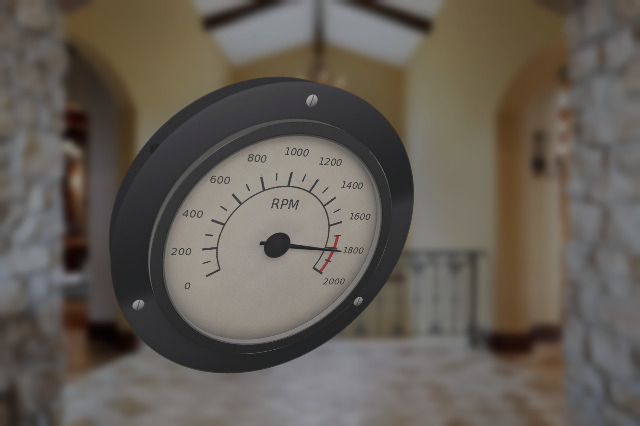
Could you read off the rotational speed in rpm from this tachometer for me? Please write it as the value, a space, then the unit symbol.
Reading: 1800 rpm
